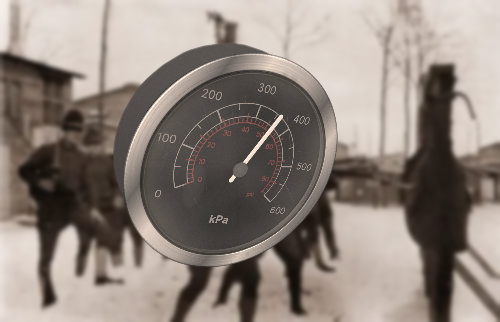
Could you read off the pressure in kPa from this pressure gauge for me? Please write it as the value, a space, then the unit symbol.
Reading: 350 kPa
